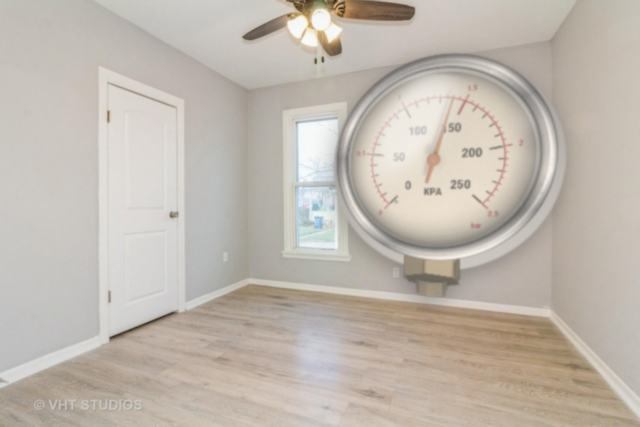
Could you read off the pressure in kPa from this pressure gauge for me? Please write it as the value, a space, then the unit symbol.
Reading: 140 kPa
